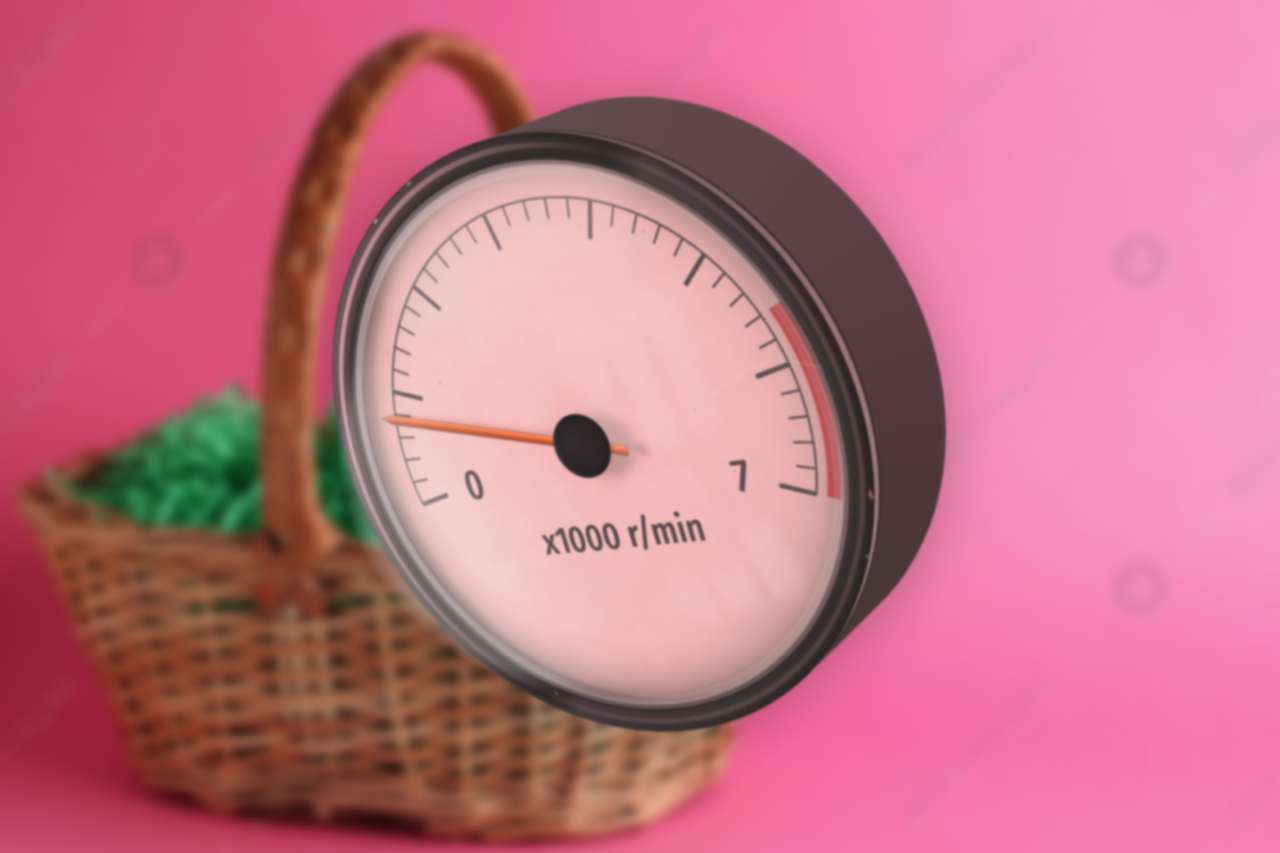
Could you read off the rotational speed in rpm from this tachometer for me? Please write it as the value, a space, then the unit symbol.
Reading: 800 rpm
